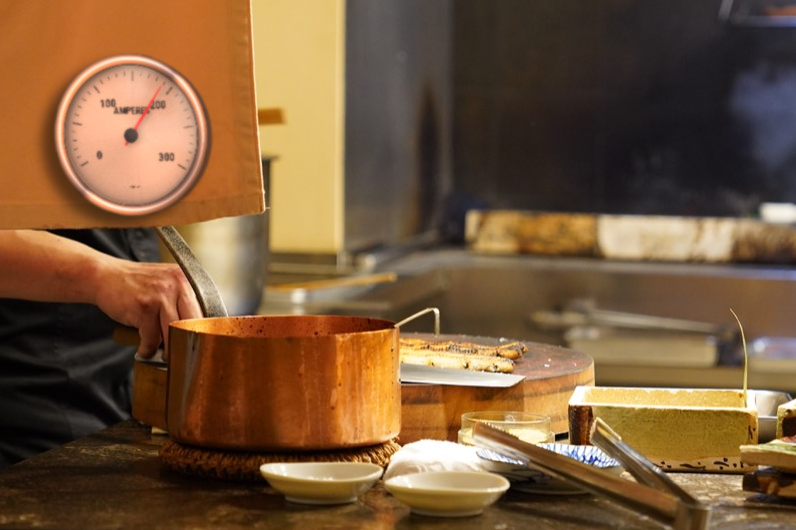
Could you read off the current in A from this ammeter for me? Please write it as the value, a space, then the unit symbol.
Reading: 190 A
